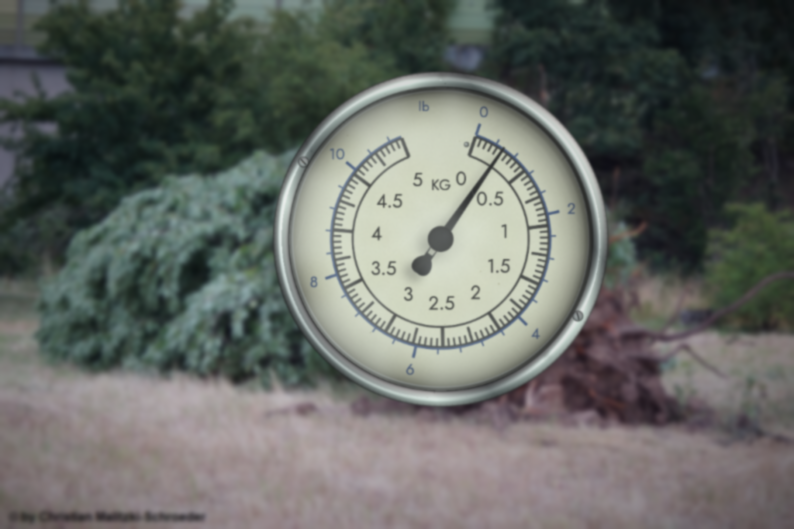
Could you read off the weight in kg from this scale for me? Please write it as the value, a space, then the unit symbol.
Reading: 0.25 kg
